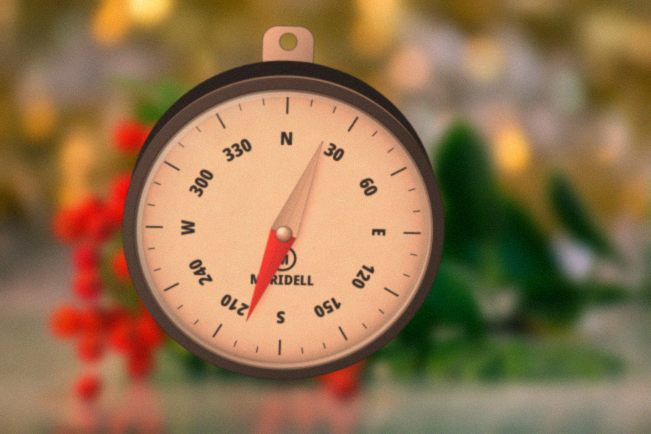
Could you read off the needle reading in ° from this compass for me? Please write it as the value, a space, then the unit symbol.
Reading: 200 °
